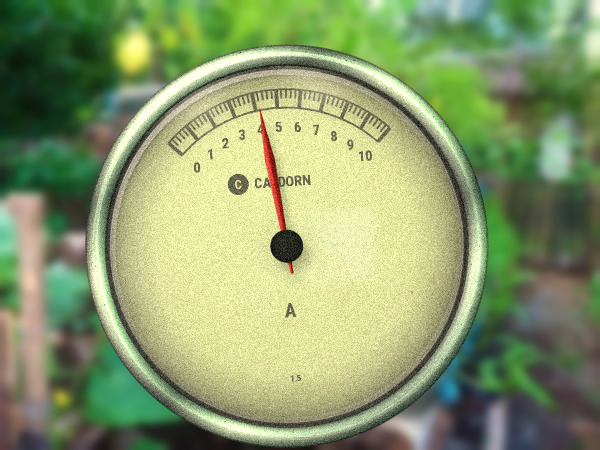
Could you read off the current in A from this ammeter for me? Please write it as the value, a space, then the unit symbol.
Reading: 4.2 A
